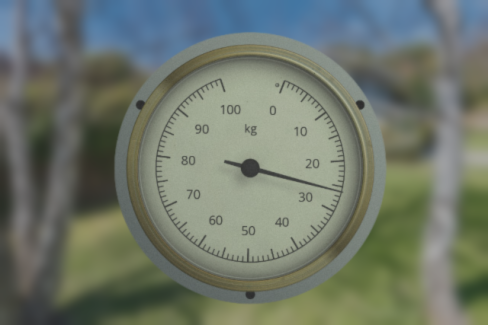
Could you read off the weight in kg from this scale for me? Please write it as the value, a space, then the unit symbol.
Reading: 26 kg
